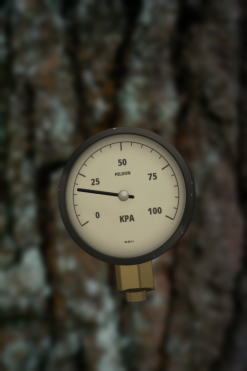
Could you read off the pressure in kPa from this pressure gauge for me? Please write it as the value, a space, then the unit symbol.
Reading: 17.5 kPa
